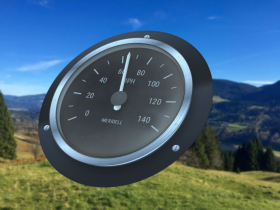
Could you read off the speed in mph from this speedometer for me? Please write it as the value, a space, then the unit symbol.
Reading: 65 mph
